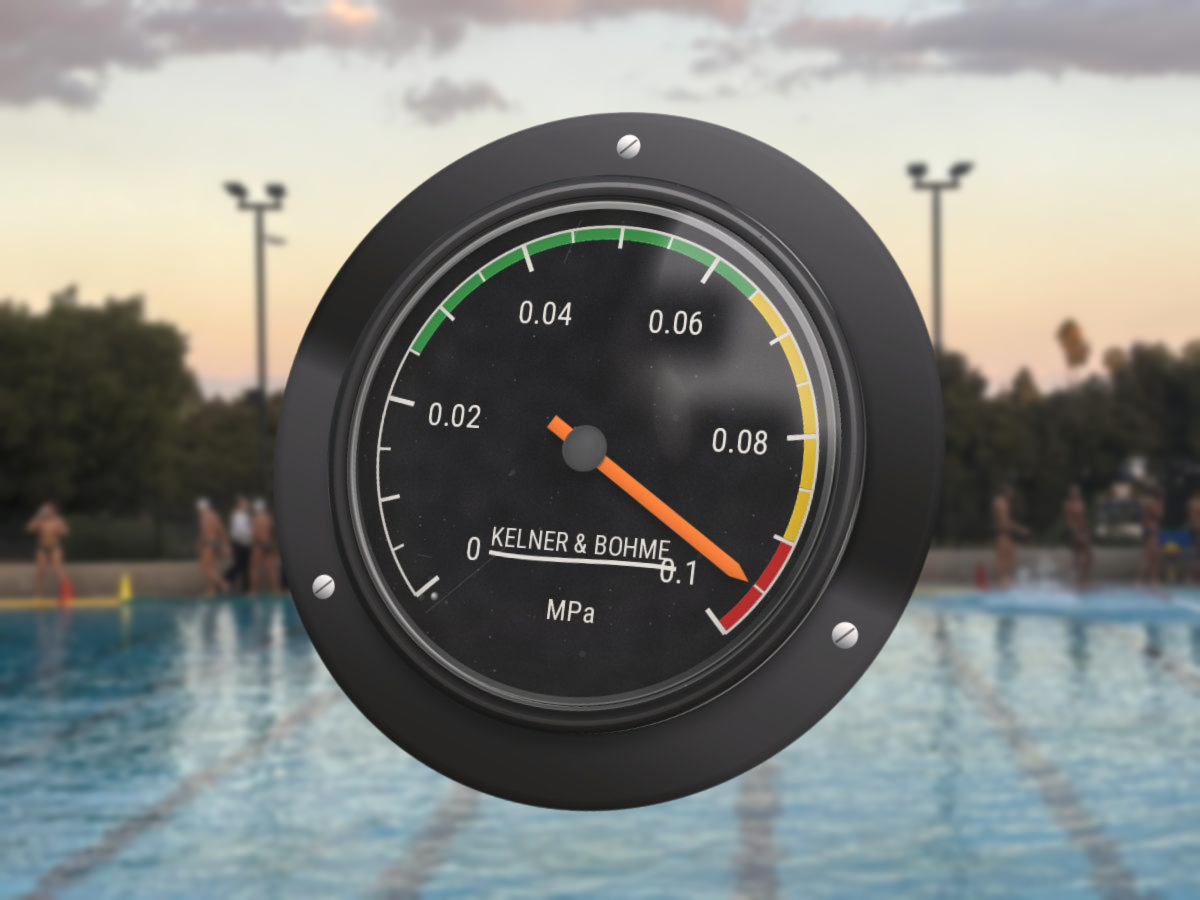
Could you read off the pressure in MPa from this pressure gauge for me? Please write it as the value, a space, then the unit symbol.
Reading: 0.095 MPa
